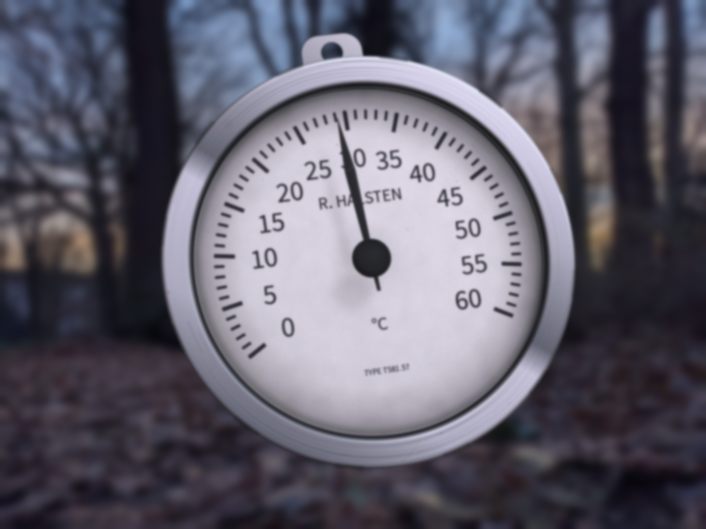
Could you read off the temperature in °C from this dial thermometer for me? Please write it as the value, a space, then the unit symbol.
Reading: 29 °C
